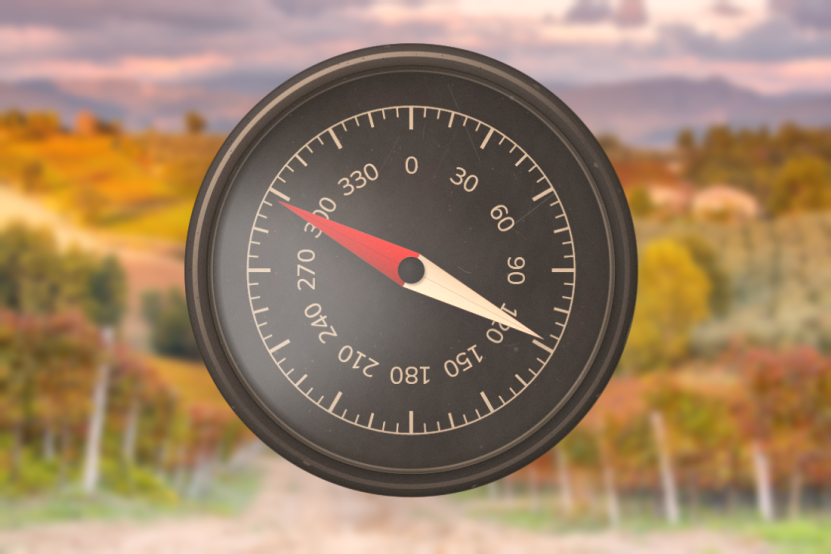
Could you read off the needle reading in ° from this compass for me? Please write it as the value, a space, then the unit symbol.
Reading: 297.5 °
